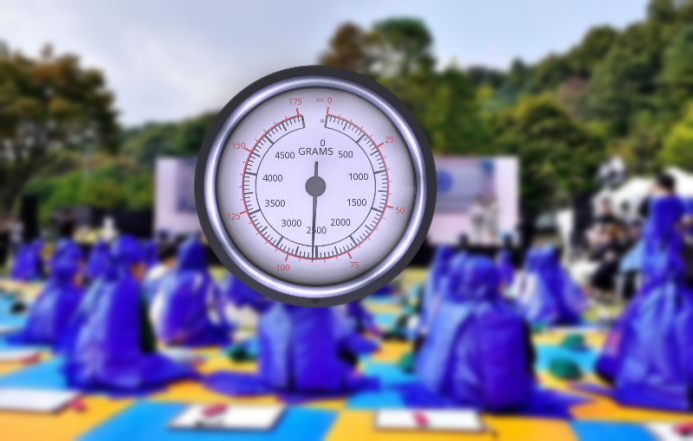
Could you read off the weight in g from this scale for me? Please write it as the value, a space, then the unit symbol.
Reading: 2550 g
